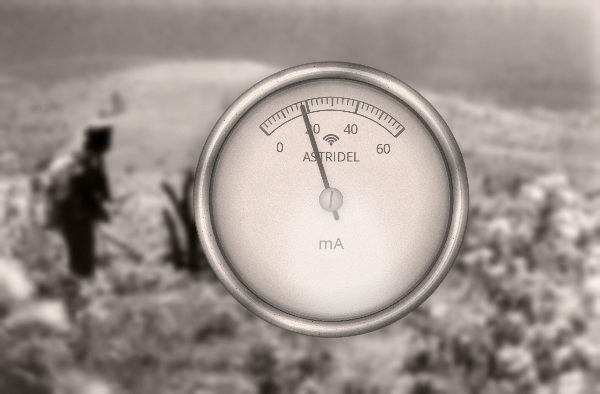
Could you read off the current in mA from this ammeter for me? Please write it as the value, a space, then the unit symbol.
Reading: 18 mA
